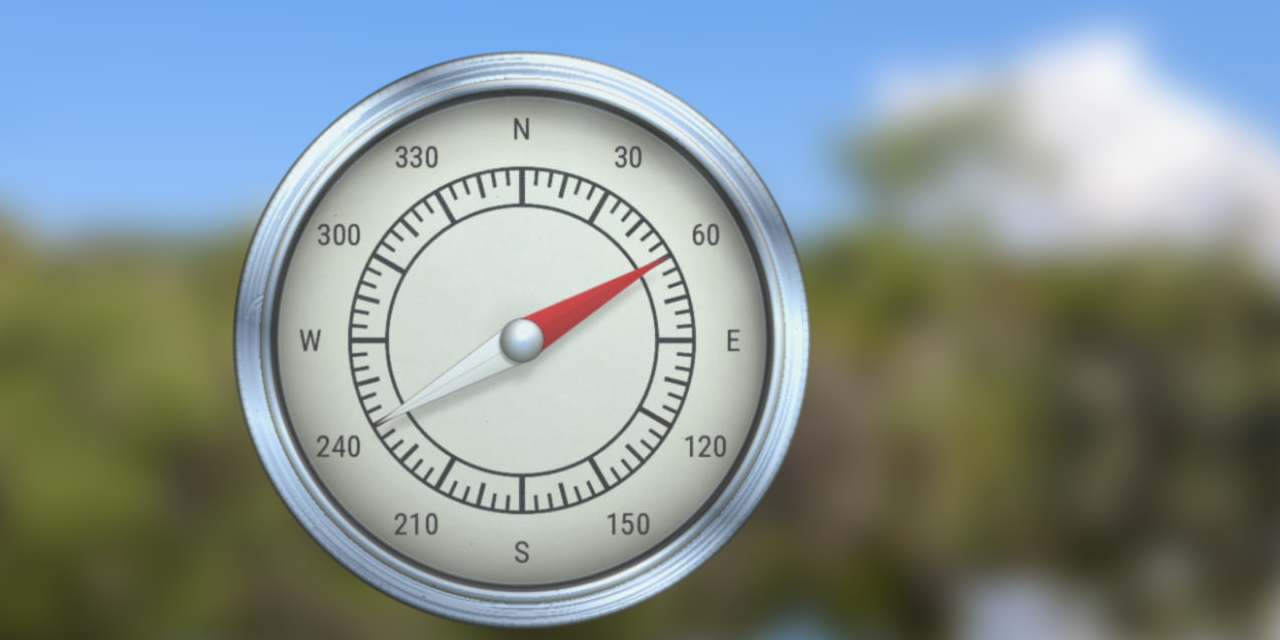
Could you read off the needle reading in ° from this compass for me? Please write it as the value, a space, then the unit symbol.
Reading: 60 °
